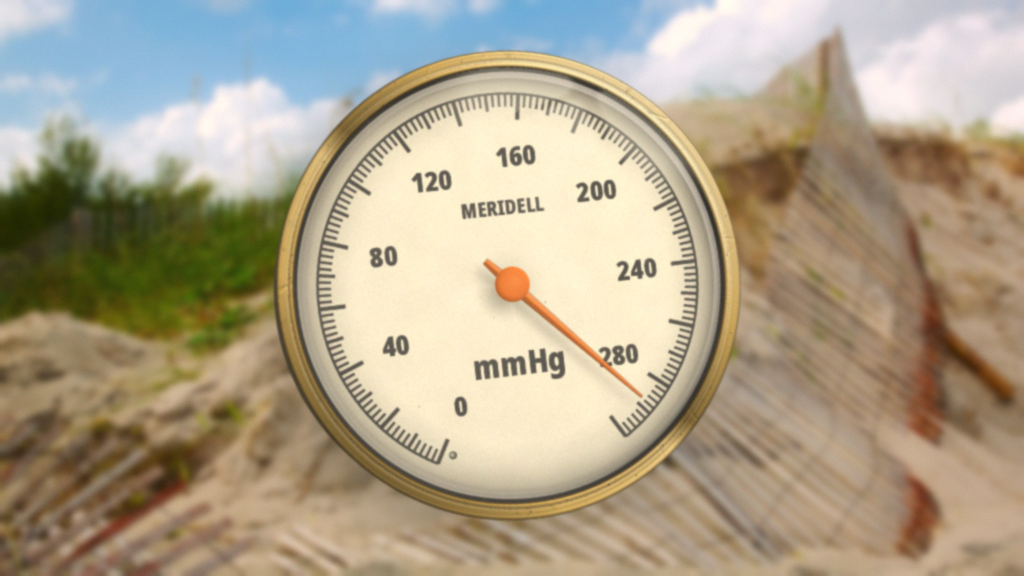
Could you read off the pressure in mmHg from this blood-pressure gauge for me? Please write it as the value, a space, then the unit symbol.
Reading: 288 mmHg
